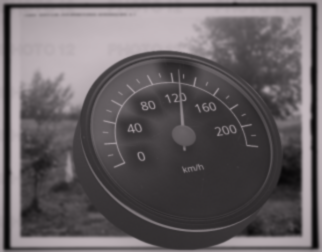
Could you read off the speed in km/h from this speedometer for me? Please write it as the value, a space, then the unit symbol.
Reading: 125 km/h
